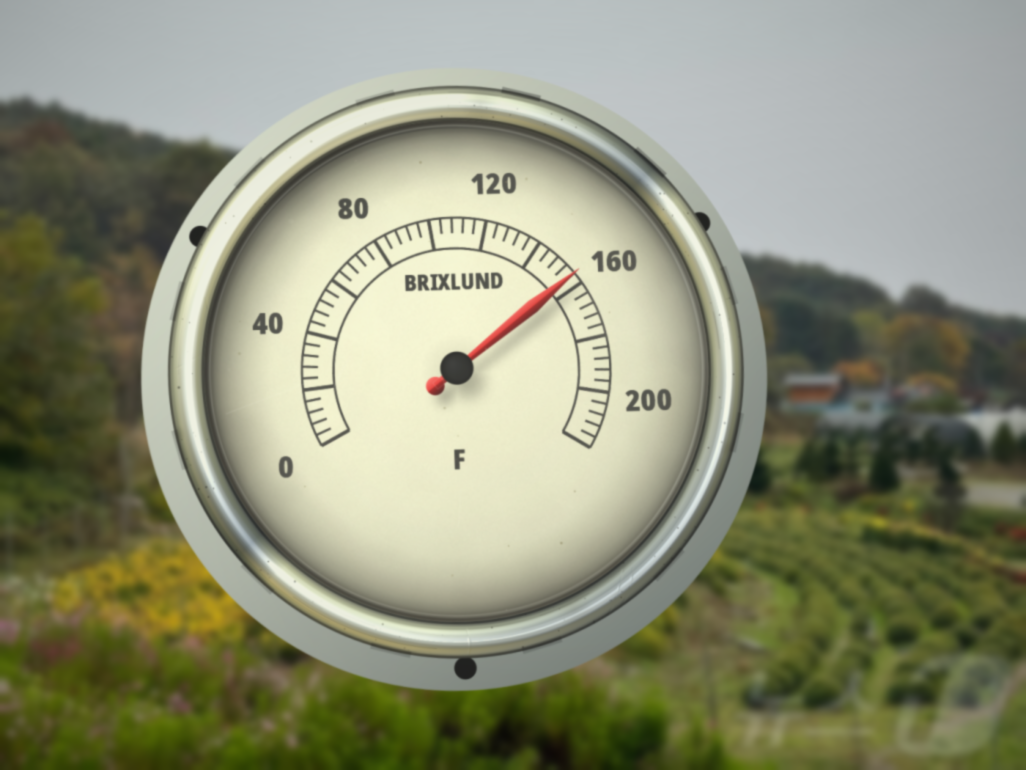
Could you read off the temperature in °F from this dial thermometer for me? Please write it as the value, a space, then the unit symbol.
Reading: 156 °F
